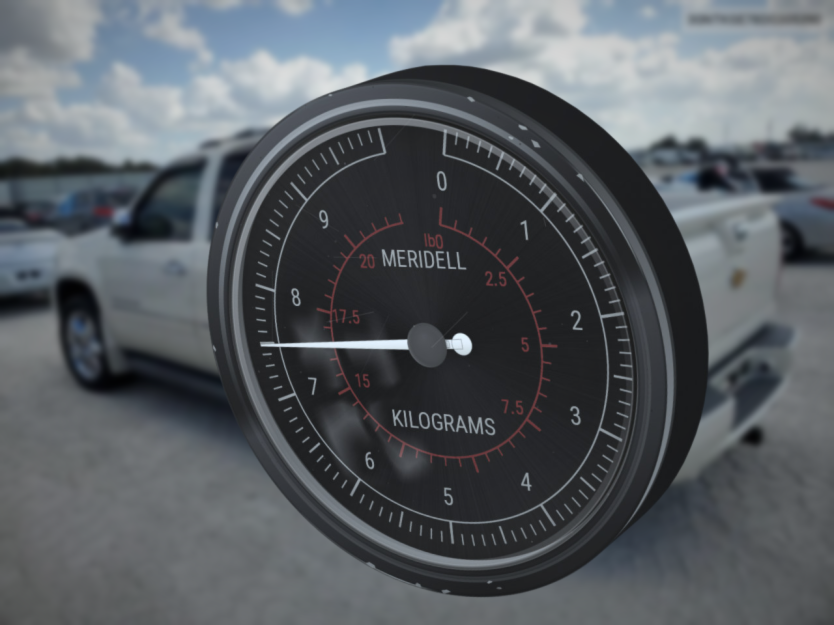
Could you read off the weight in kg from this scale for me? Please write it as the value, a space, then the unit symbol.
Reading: 7.5 kg
